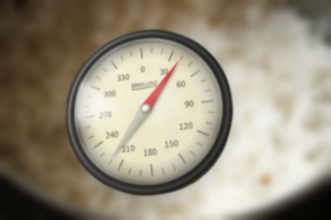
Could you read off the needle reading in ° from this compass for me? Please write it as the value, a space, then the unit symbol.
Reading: 40 °
